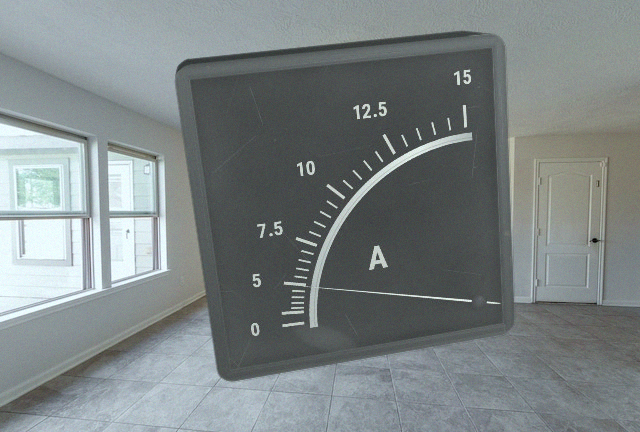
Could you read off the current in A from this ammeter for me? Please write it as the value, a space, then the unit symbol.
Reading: 5 A
